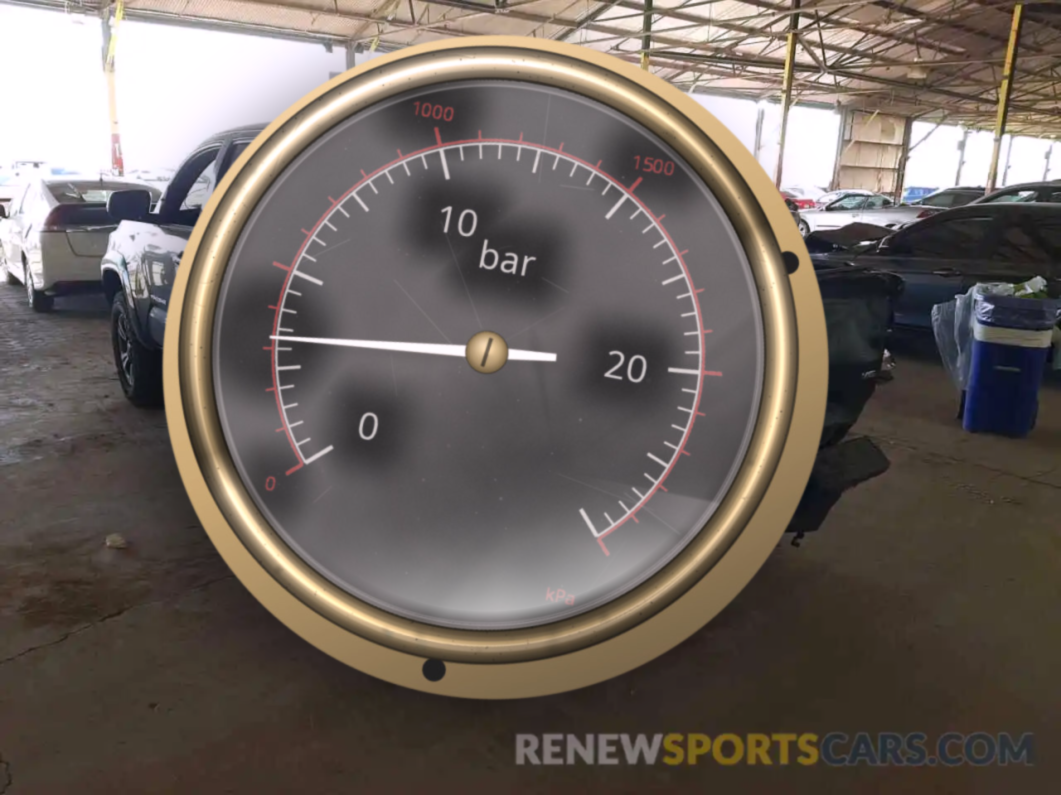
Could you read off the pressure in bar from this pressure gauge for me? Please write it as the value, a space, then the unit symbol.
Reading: 3.25 bar
